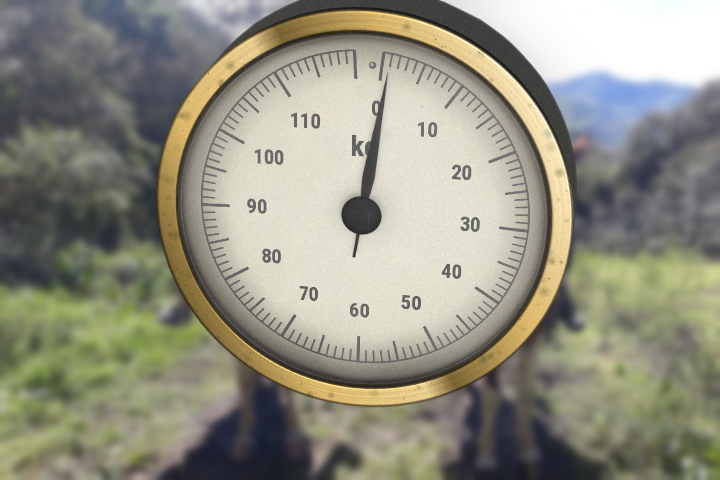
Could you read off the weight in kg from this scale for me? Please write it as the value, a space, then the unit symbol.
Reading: 1 kg
